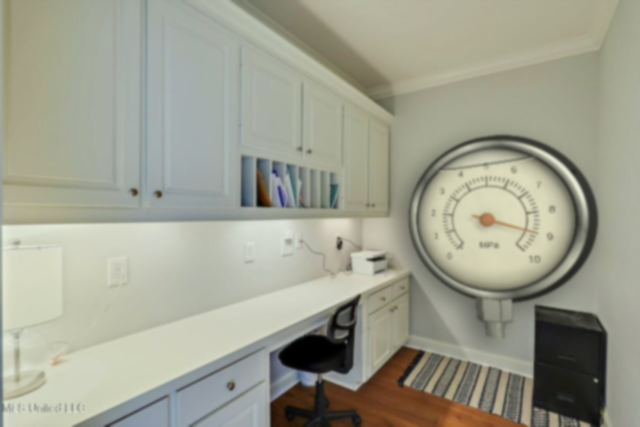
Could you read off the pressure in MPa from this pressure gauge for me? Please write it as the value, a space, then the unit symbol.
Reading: 9 MPa
